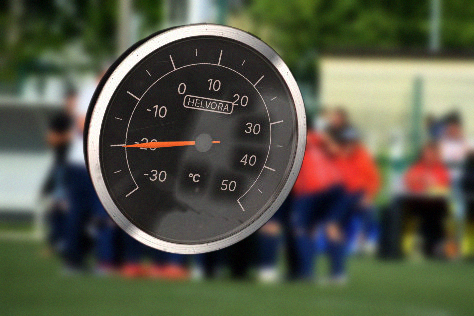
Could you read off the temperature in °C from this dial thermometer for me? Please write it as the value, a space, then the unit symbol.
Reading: -20 °C
